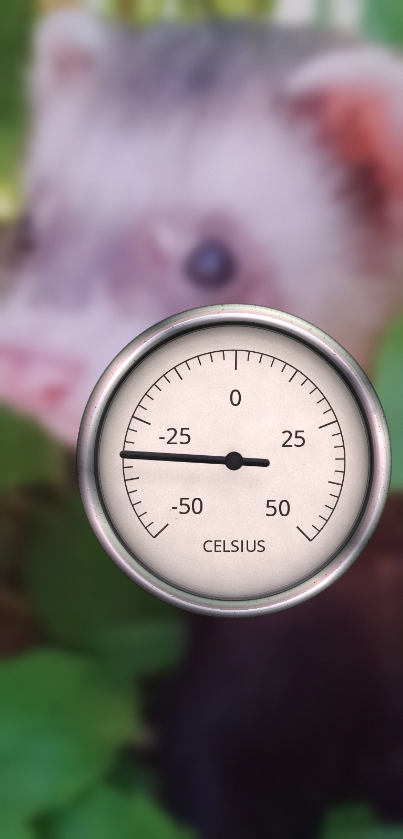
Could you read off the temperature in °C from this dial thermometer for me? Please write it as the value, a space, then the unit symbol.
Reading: -32.5 °C
